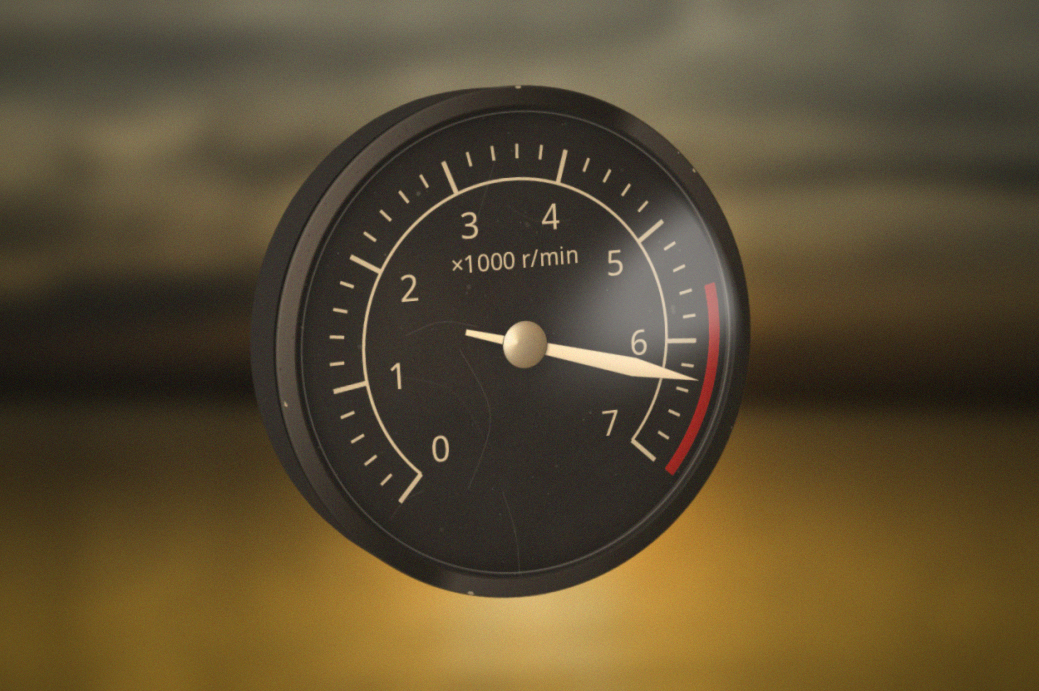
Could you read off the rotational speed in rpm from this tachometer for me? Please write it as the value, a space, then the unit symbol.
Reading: 6300 rpm
